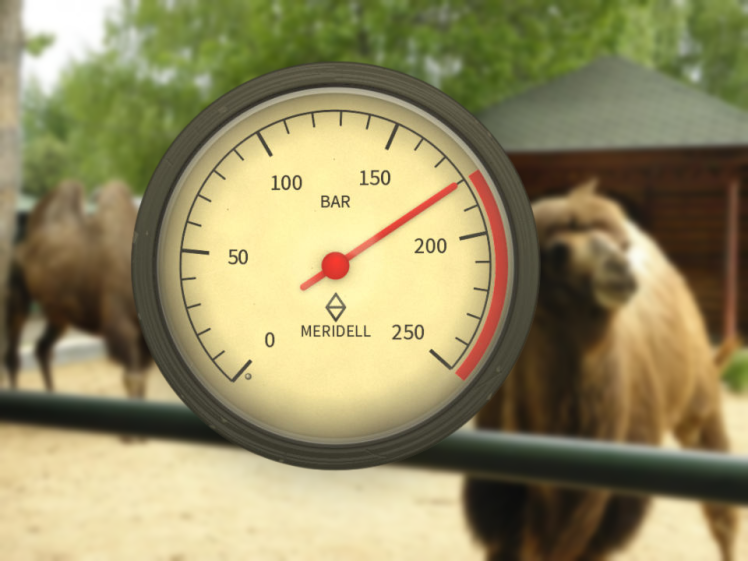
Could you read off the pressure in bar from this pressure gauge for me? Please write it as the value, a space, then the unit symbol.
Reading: 180 bar
